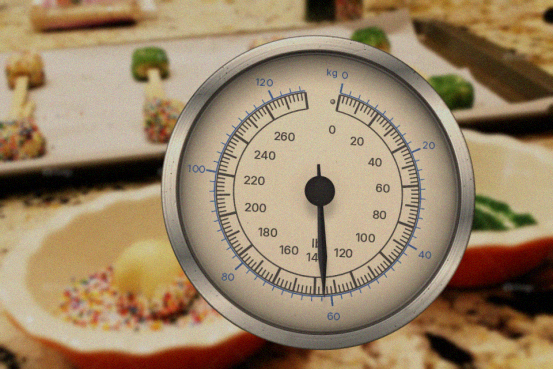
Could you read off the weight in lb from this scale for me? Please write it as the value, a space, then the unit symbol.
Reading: 136 lb
